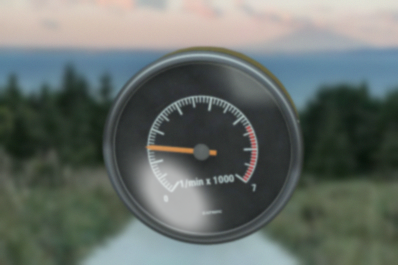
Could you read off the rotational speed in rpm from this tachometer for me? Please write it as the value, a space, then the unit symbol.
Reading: 1500 rpm
